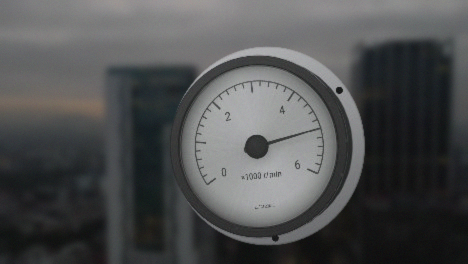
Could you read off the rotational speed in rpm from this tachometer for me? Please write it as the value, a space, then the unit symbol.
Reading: 5000 rpm
